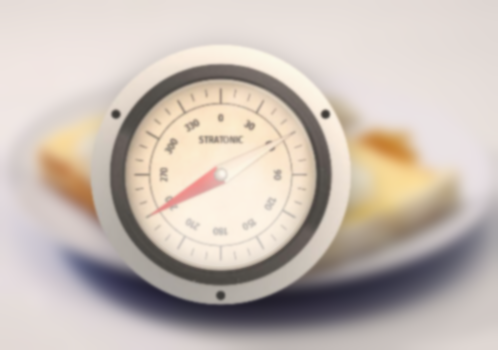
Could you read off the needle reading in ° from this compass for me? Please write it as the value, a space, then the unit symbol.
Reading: 240 °
